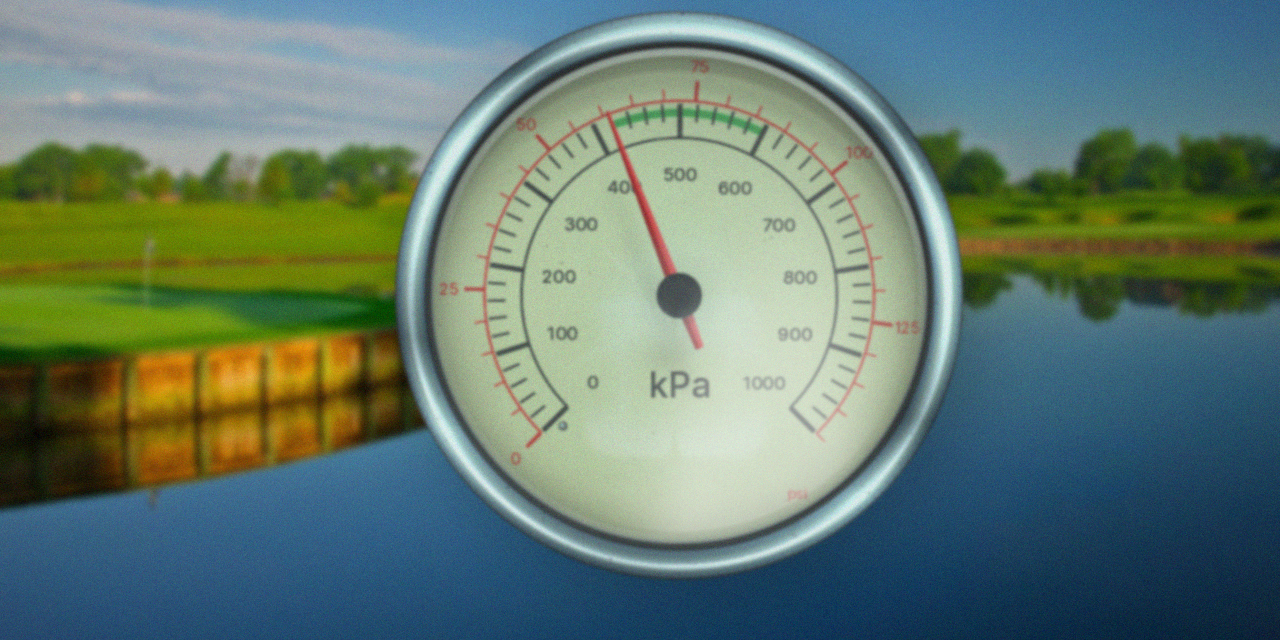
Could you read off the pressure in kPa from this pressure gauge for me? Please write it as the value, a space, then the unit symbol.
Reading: 420 kPa
